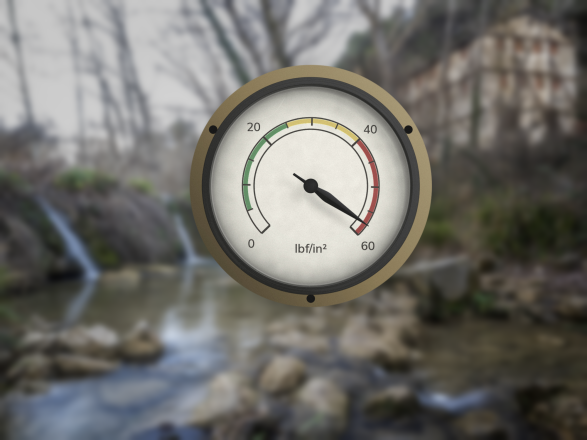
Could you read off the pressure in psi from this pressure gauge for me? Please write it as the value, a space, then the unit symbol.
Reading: 57.5 psi
